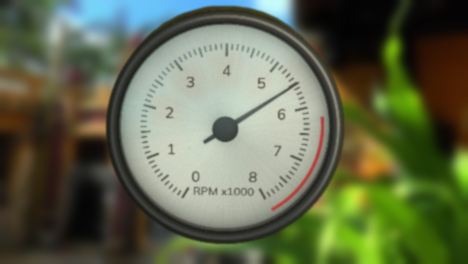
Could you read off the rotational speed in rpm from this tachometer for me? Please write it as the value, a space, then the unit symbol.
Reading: 5500 rpm
